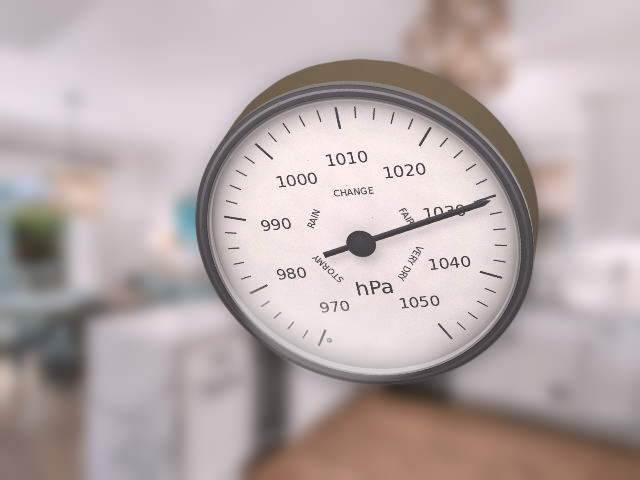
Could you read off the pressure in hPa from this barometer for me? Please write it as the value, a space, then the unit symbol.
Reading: 1030 hPa
